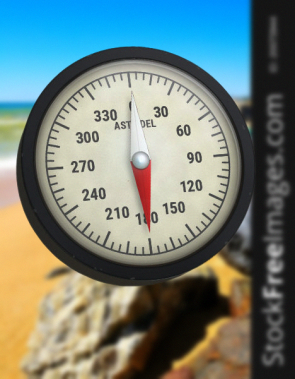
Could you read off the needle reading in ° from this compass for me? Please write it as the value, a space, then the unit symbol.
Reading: 180 °
